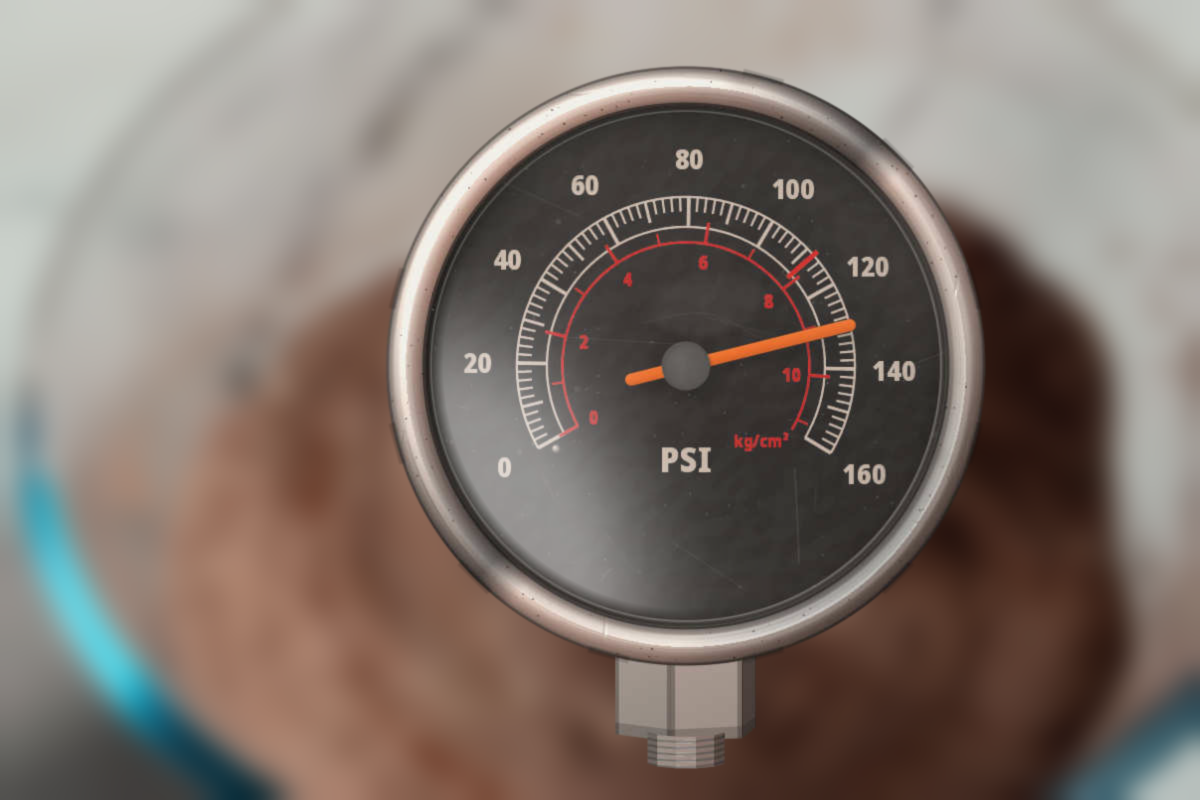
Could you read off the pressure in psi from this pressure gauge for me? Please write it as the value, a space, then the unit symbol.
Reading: 130 psi
